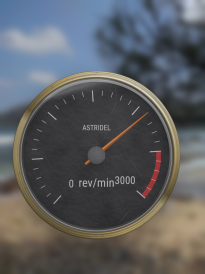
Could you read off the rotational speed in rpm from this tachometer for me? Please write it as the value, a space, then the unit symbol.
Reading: 2100 rpm
